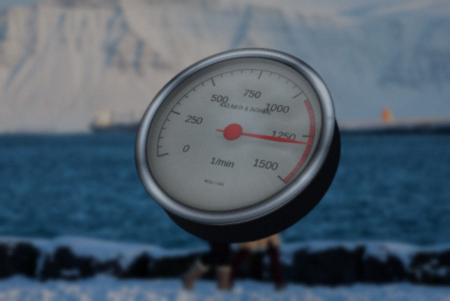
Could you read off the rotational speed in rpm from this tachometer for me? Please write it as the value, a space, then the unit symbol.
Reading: 1300 rpm
